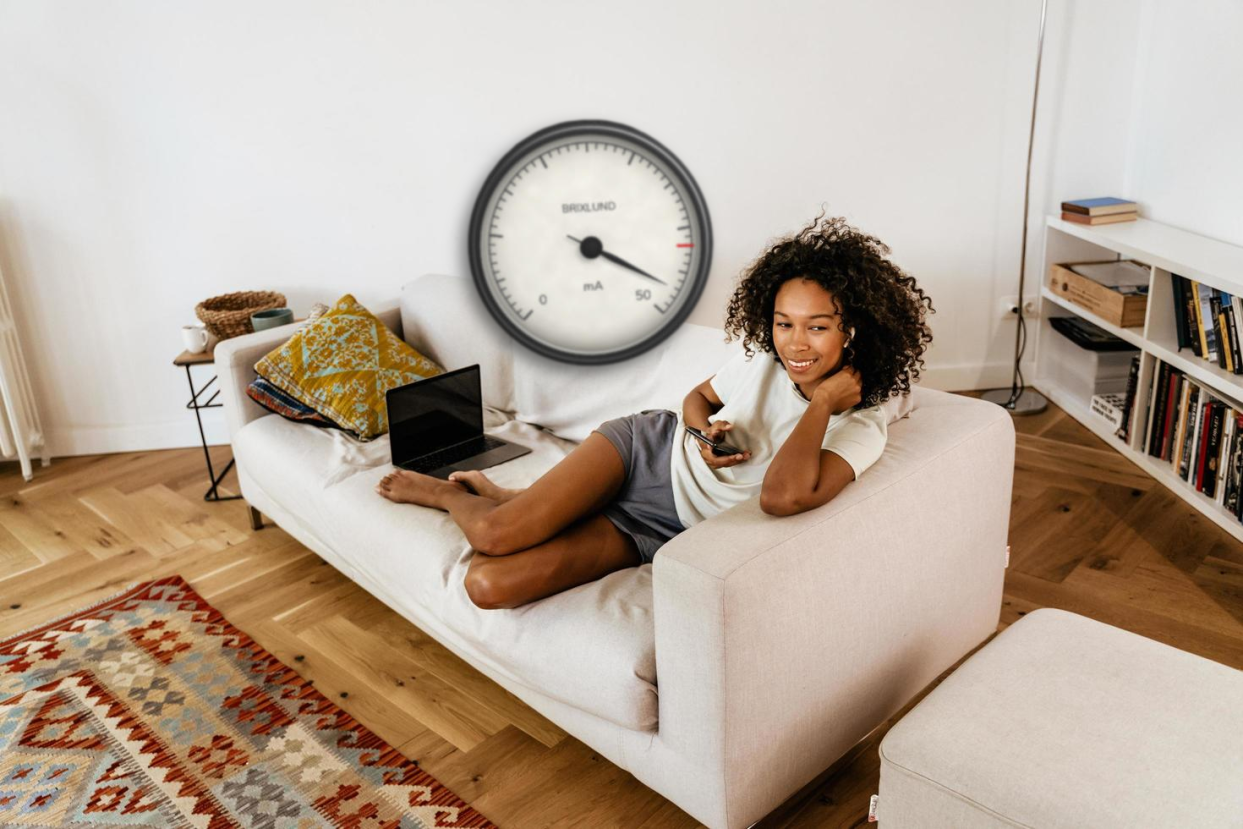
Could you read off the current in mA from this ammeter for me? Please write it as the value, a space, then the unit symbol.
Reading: 47 mA
